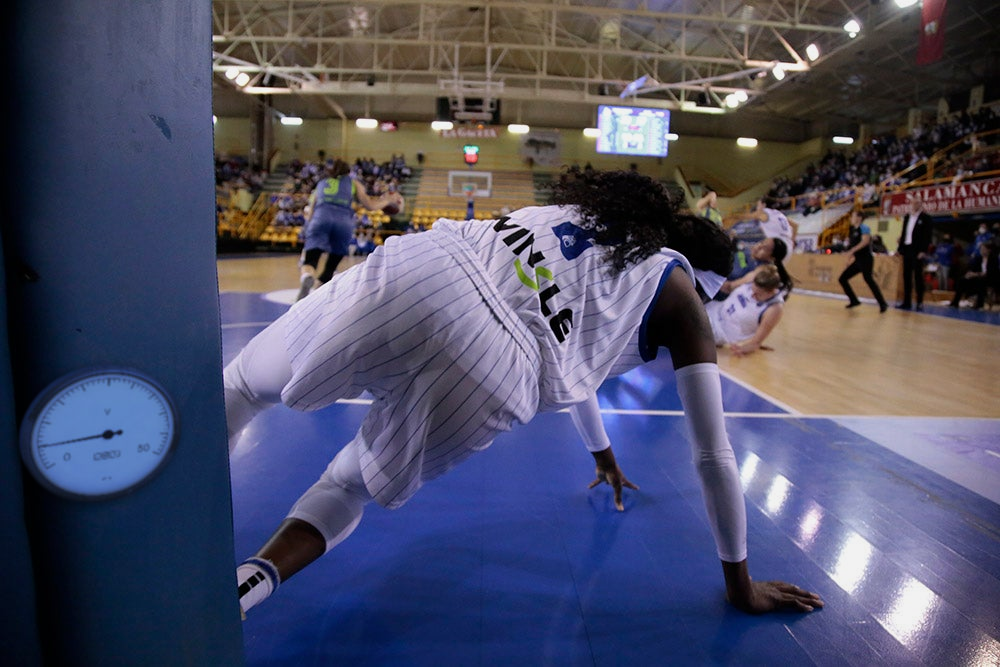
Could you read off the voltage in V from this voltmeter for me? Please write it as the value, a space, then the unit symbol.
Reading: 5 V
